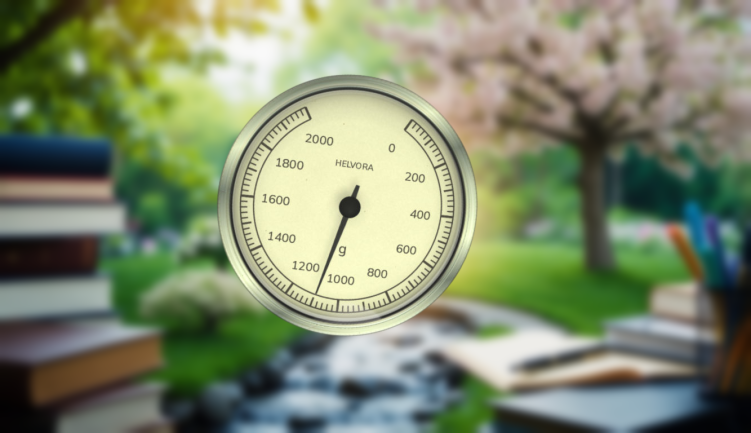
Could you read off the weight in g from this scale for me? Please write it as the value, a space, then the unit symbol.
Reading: 1100 g
